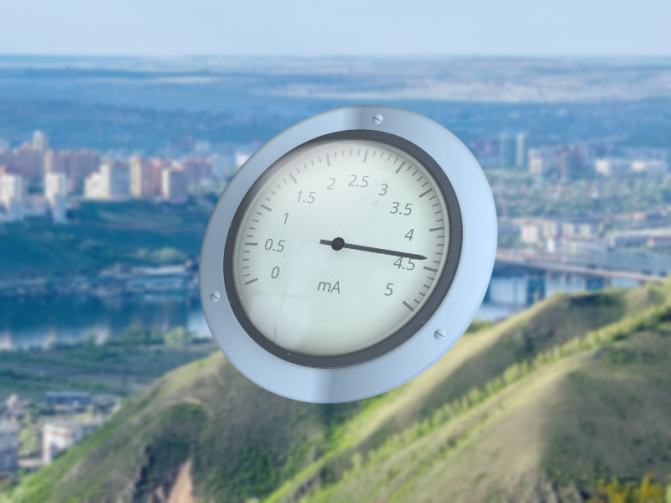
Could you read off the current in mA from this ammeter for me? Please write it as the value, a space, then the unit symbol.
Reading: 4.4 mA
